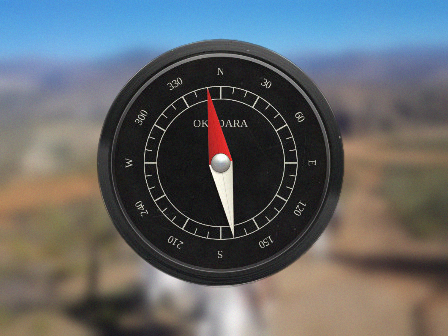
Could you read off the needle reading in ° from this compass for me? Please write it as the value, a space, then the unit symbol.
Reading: 350 °
